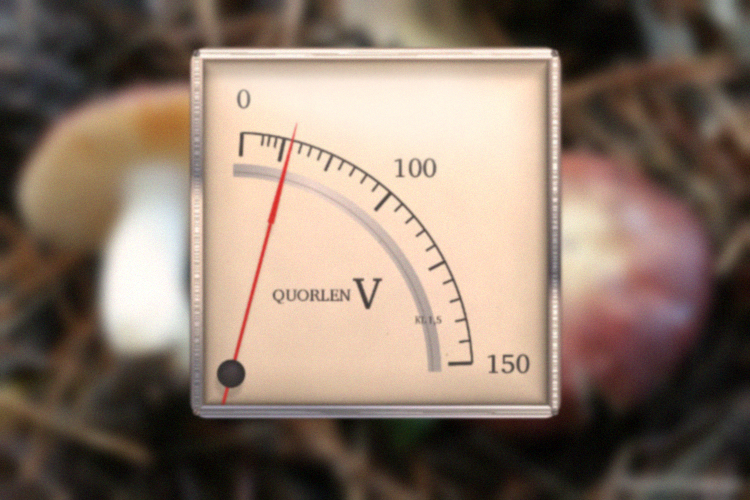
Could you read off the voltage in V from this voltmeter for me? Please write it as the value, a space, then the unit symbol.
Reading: 55 V
